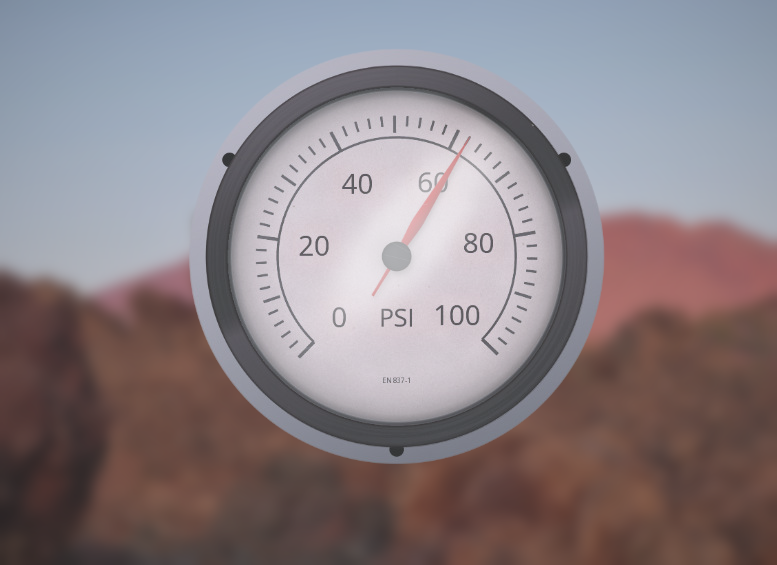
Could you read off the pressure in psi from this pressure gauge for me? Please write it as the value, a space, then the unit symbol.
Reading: 62 psi
